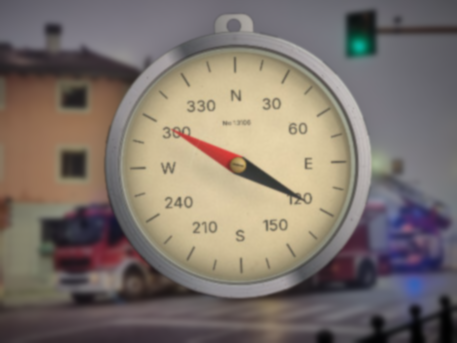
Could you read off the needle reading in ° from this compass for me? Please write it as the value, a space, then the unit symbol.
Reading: 300 °
